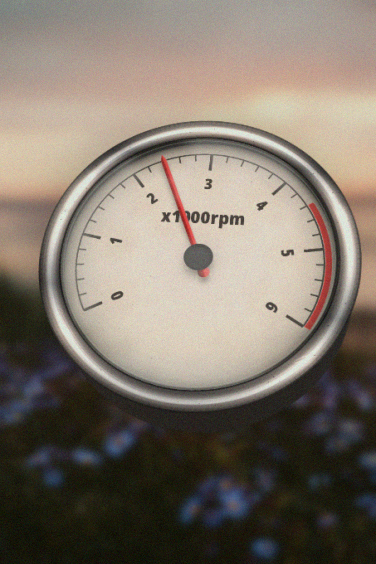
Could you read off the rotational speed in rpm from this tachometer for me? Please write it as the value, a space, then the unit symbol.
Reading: 2400 rpm
